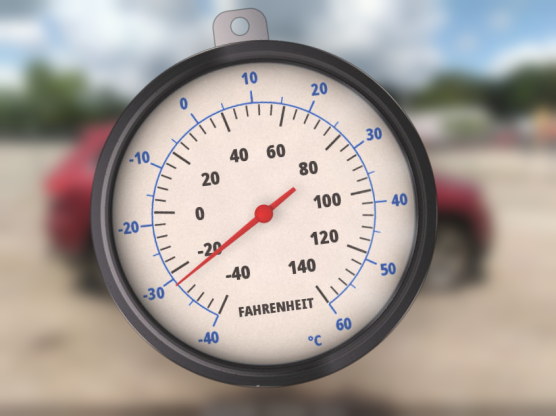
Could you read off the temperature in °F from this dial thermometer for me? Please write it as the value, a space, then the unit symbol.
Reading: -24 °F
